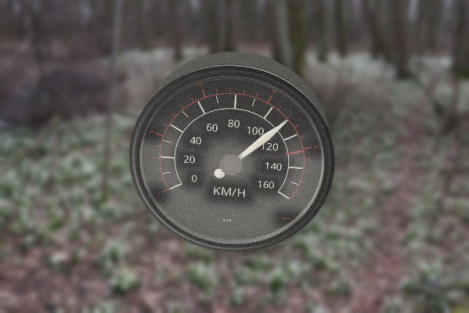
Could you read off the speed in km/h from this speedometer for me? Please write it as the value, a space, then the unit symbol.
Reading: 110 km/h
